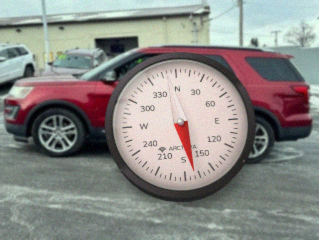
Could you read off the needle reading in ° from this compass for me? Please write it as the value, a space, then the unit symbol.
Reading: 170 °
